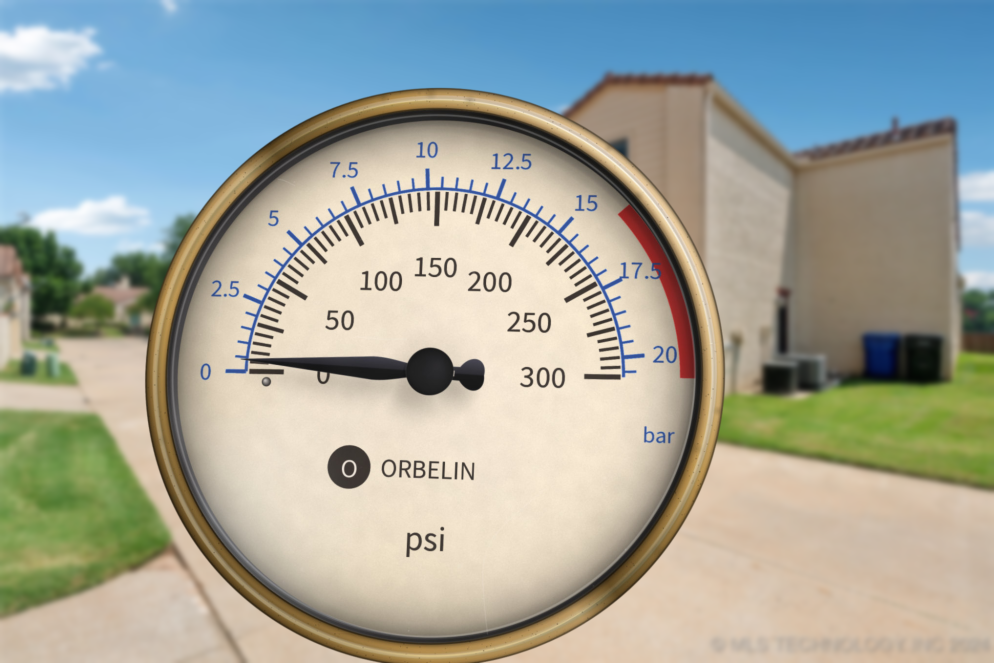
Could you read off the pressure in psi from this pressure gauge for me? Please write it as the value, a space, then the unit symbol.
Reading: 5 psi
